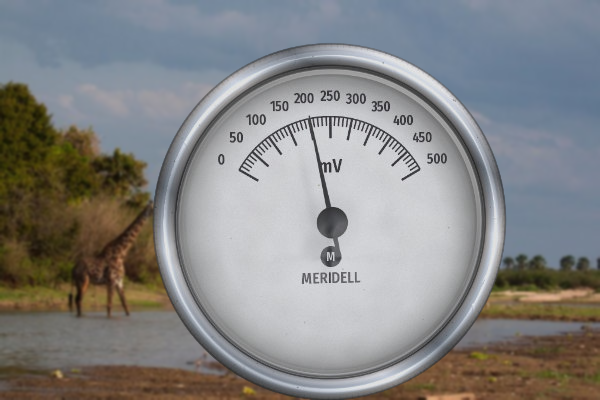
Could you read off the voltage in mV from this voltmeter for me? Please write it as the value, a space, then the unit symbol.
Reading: 200 mV
